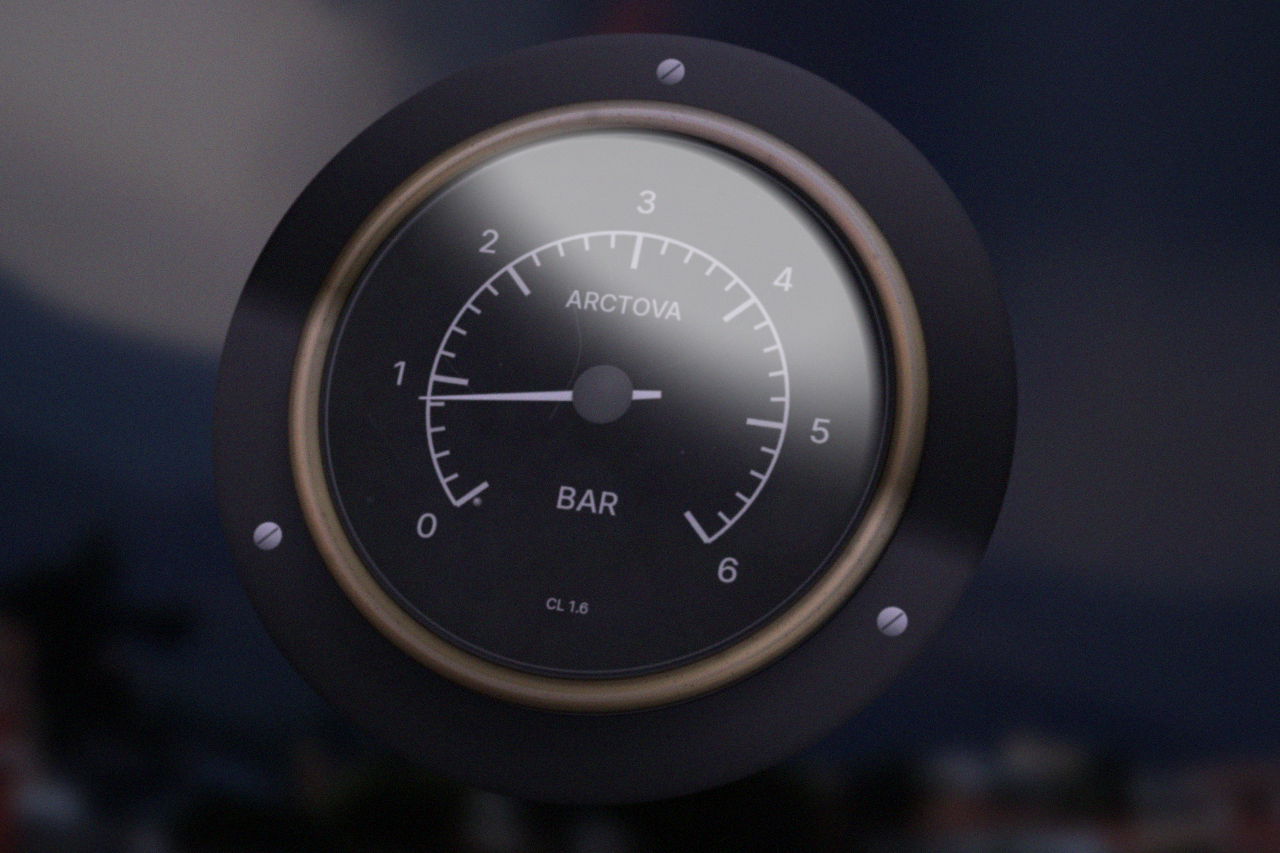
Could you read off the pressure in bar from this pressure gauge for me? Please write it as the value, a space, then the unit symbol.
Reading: 0.8 bar
